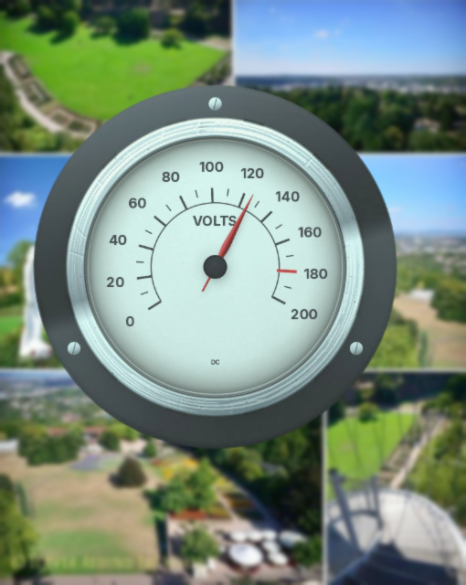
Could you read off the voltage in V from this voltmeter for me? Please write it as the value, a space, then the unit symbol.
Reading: 125 V
